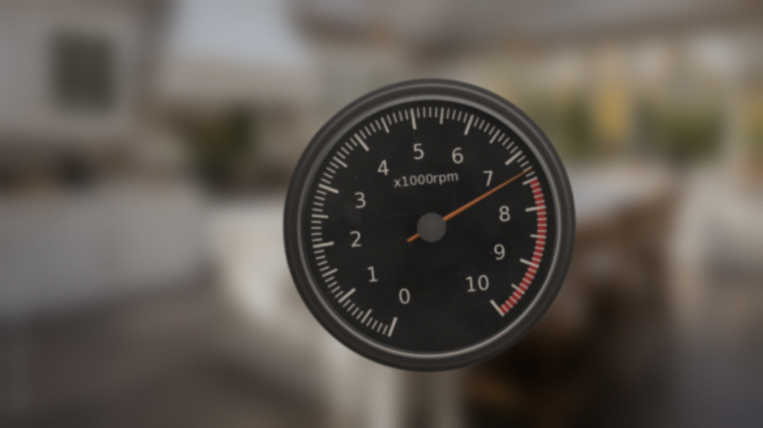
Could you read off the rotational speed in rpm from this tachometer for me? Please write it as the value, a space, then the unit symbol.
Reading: 7300 rpm
